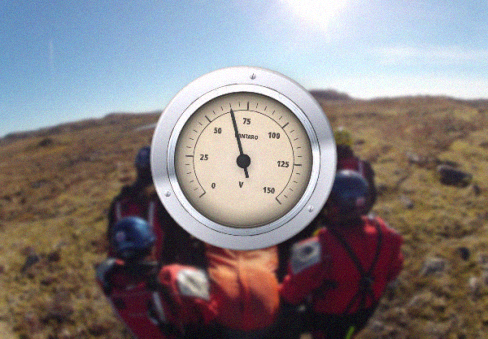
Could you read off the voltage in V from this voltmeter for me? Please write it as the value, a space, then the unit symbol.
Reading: 65 V
